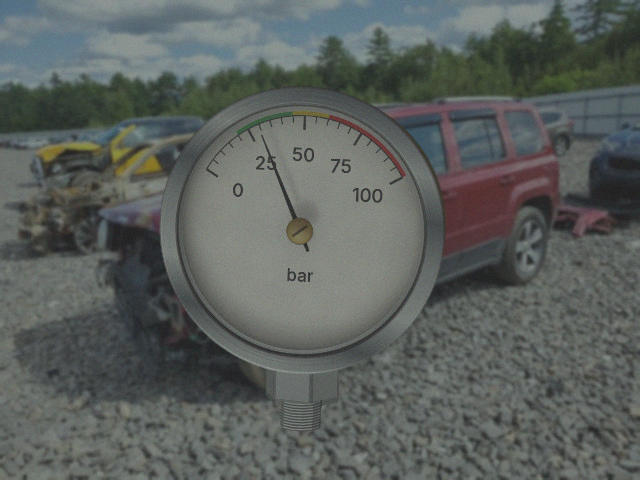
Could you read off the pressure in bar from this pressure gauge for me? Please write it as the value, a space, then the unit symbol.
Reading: 30 bar
